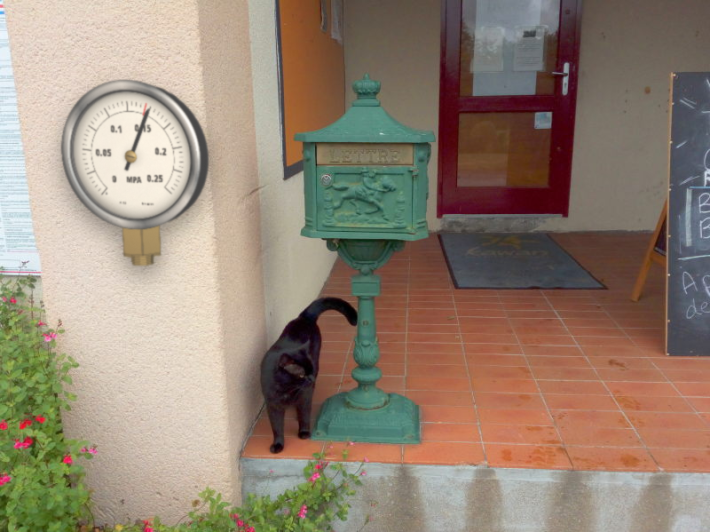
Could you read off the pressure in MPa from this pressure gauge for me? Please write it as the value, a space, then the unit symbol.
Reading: 0.15 MPa
